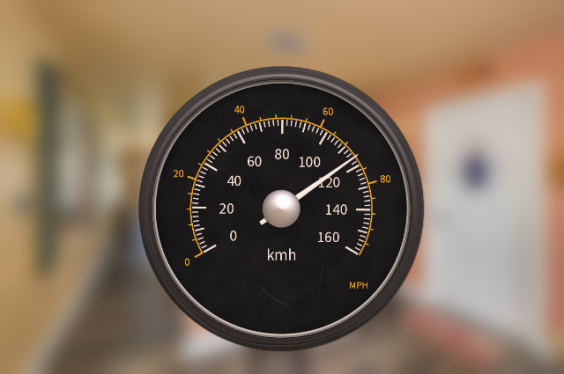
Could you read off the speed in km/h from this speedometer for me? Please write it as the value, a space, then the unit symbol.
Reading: 116 km/h
